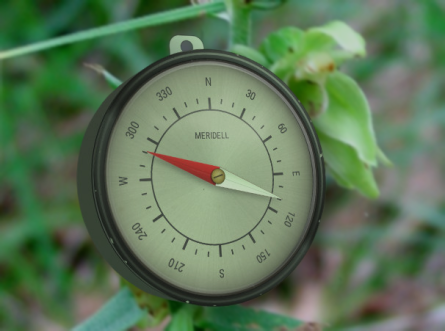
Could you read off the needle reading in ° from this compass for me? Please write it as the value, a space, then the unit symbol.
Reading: 290 °
